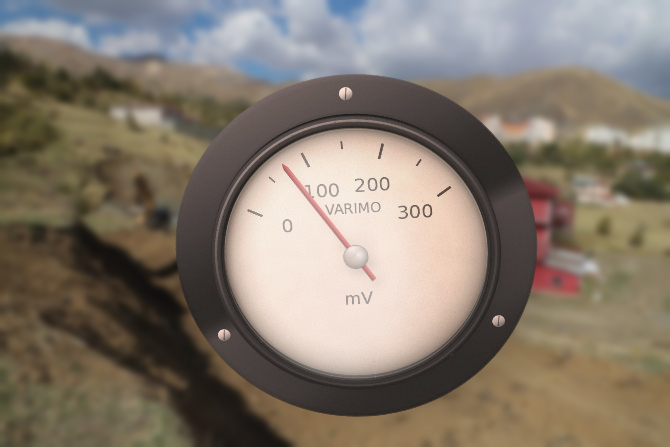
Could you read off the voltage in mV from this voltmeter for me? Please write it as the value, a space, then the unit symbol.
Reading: 75 mV
